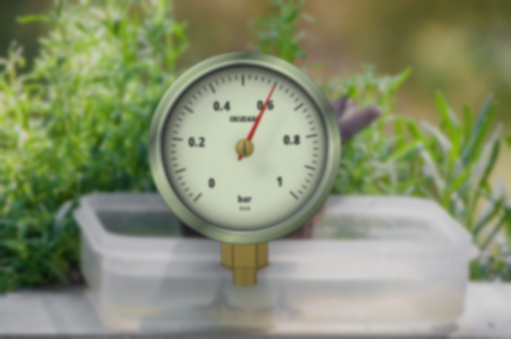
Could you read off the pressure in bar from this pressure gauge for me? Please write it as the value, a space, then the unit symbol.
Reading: 0.6 bar
